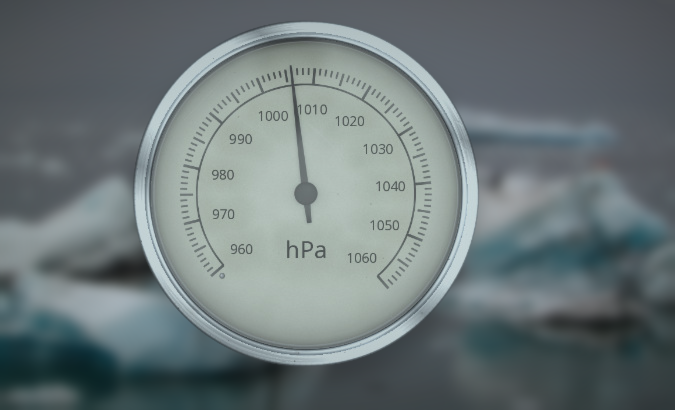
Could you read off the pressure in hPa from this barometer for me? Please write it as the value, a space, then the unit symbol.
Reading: 1006 hPa
